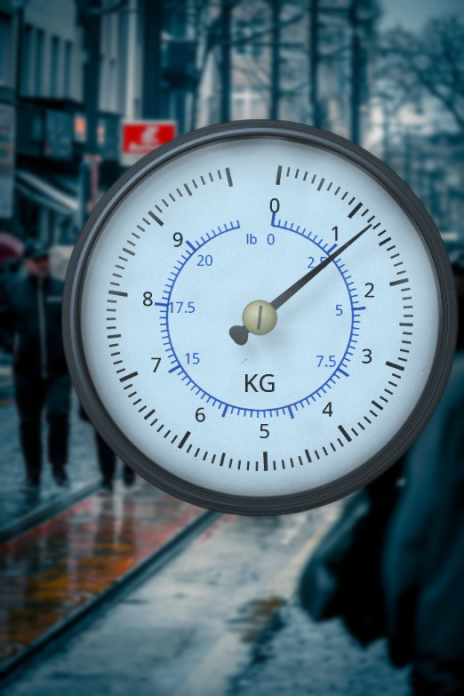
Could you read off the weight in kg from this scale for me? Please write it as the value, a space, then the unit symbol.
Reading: 1.25 kg
